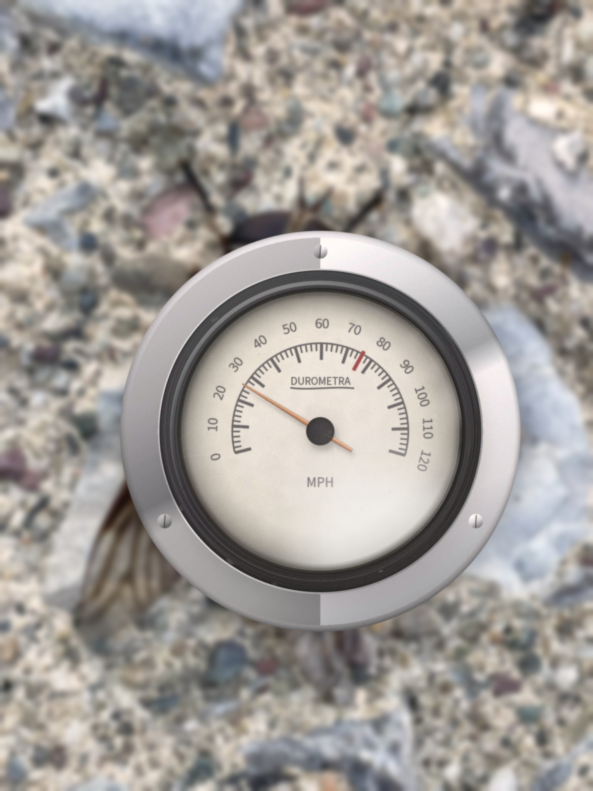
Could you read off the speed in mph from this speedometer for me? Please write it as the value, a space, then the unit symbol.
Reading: 26 mph
